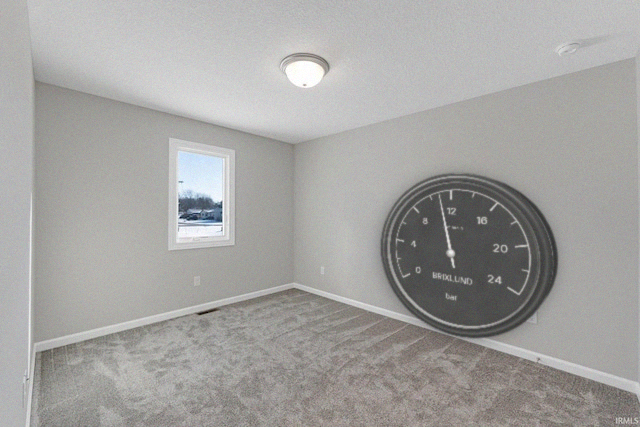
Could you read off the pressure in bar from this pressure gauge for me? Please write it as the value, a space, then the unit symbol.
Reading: 11 bar
